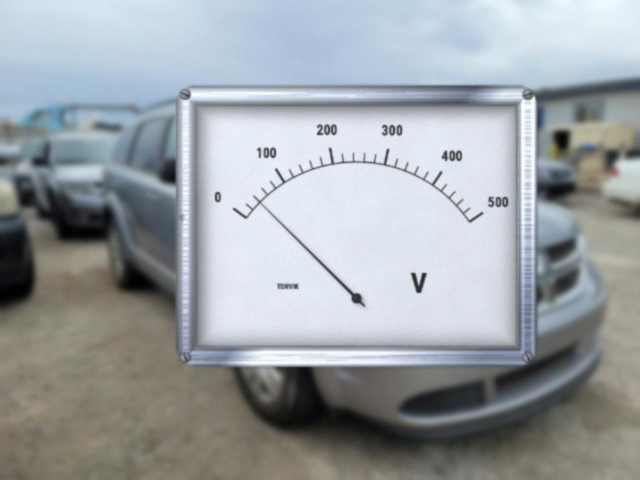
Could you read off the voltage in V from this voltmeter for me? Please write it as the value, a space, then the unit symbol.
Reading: 40 V
